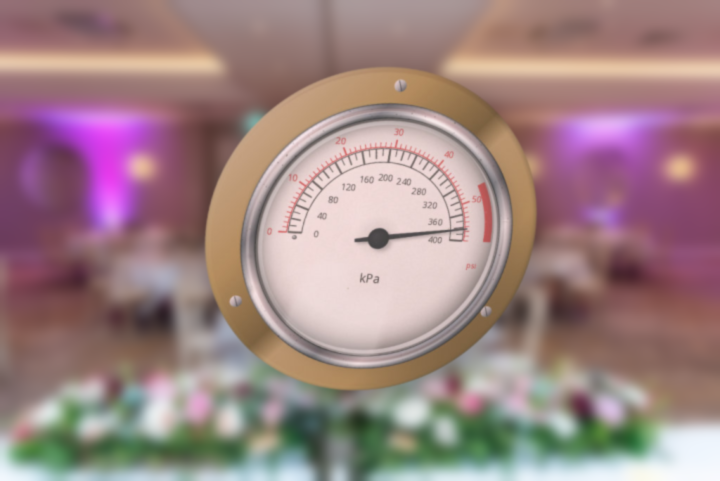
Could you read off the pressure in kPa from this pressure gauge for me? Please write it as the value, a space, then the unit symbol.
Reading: 380 kPa
